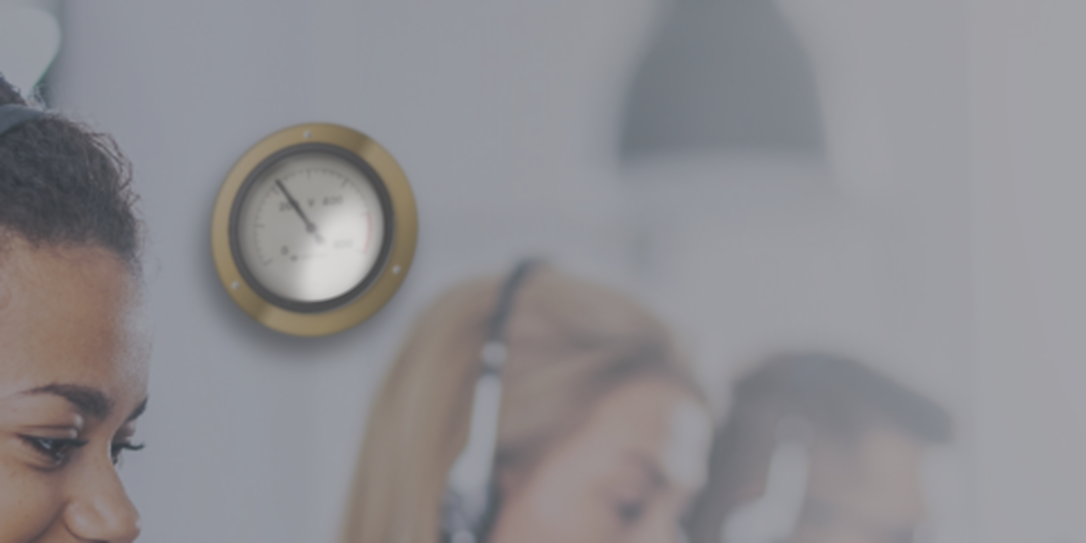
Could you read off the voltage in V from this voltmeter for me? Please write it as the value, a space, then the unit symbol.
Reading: 220 V
